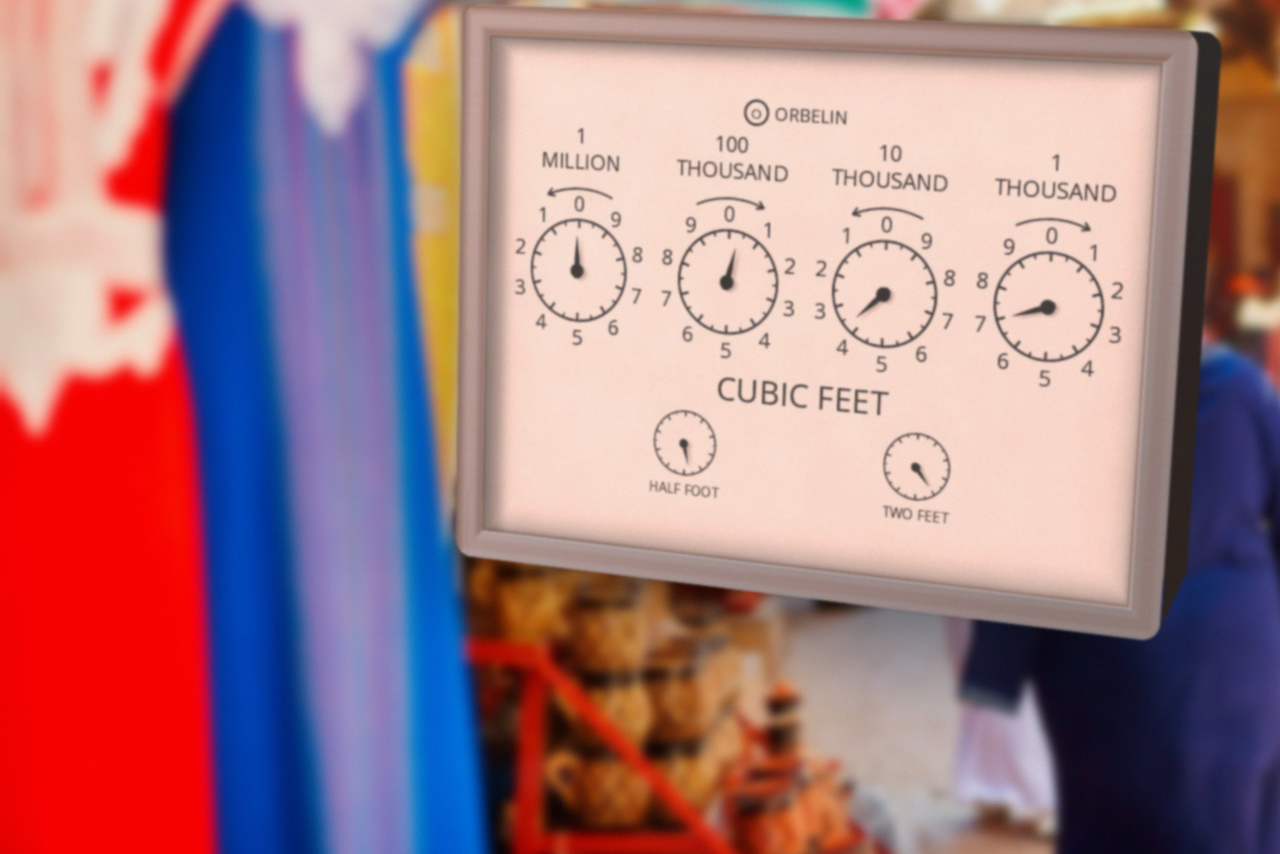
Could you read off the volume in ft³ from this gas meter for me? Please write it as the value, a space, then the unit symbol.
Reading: 3700 ft³
